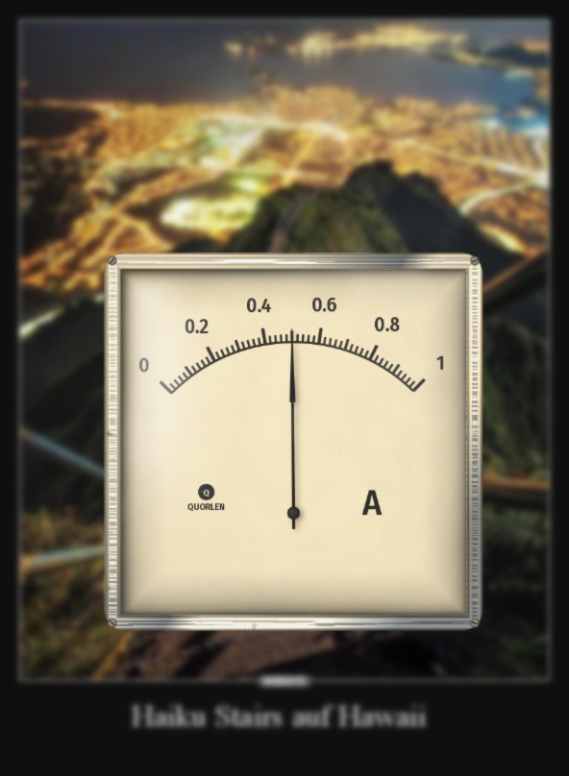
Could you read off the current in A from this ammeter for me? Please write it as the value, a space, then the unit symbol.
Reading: 0.5 A
